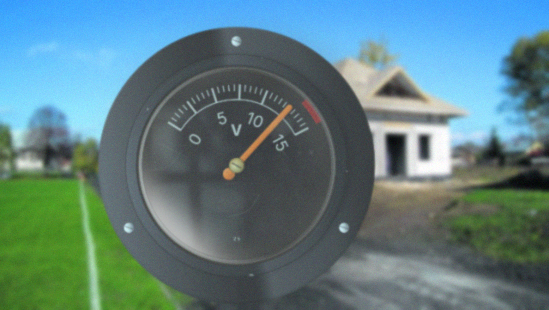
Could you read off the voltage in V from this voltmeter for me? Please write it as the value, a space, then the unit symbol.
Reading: 12.5 V
